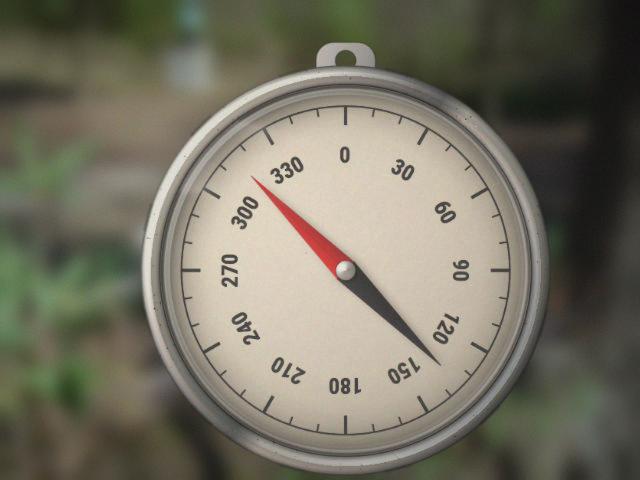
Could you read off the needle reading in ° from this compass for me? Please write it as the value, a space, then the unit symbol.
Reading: 315 °
